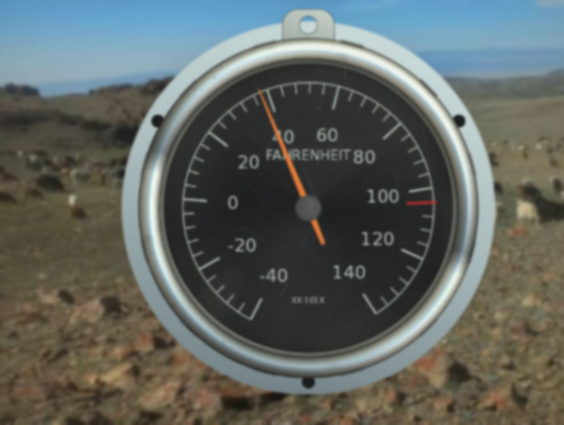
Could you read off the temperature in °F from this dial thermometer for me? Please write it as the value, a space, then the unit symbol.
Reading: 38 °F
